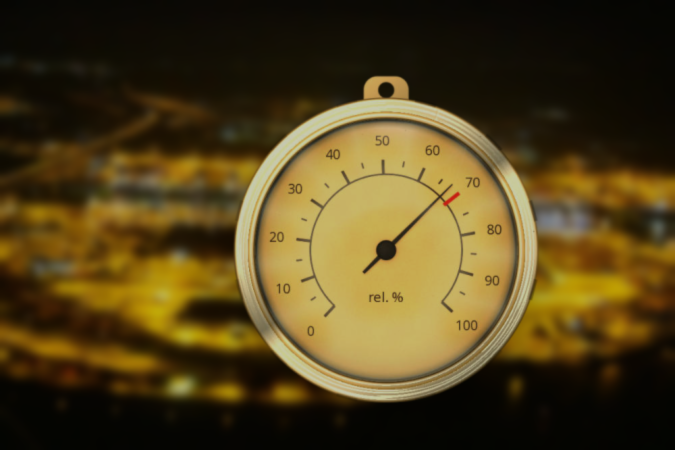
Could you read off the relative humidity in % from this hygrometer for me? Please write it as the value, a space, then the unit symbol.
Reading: 67.5 %
